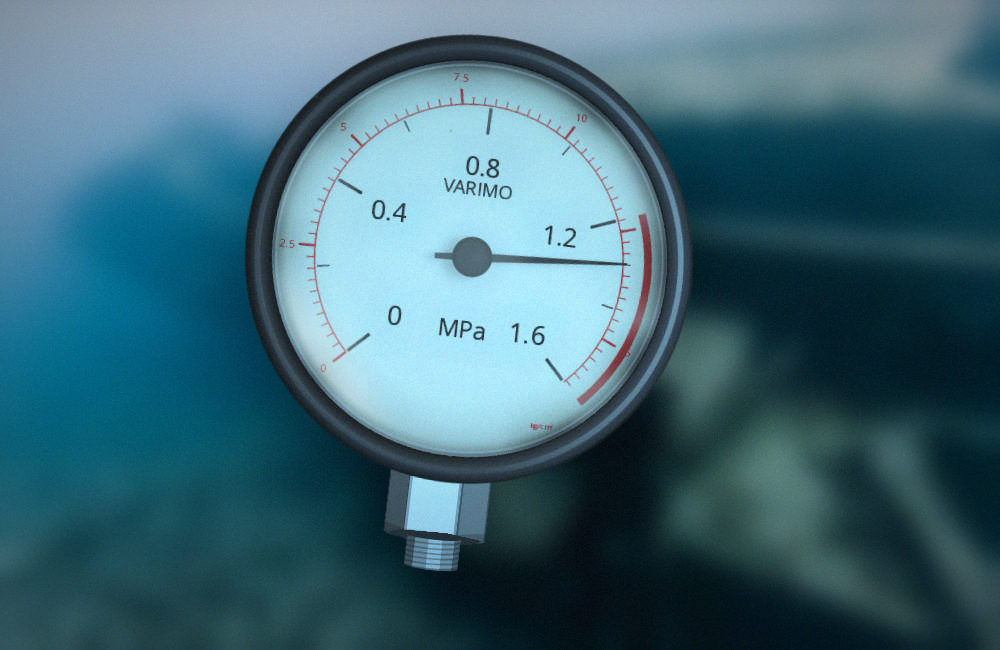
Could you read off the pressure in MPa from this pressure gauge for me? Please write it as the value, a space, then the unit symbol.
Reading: 1.3 MPa
